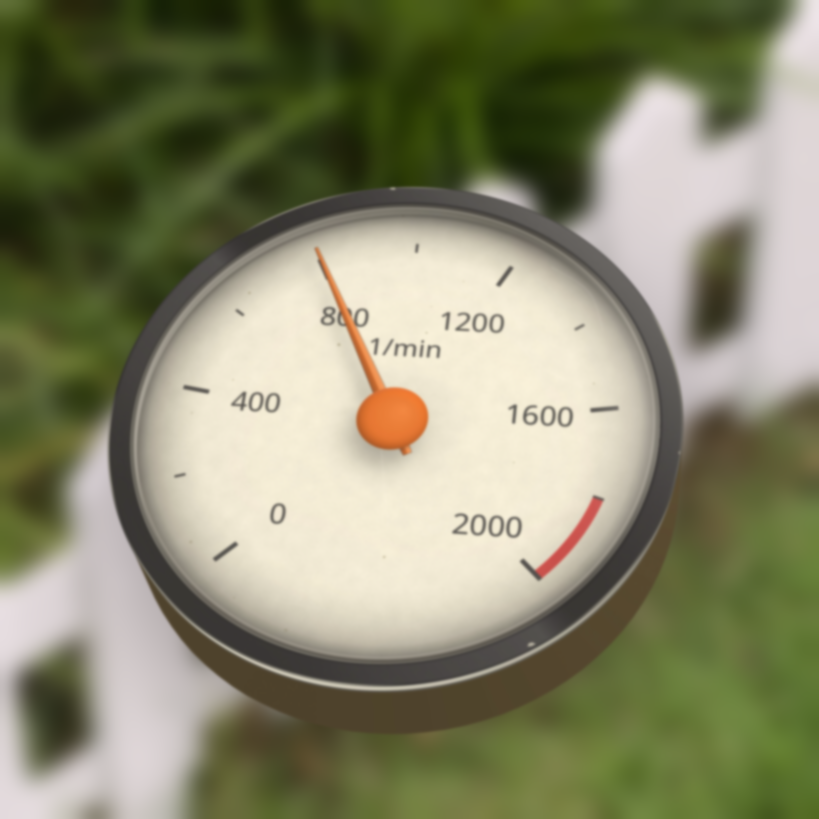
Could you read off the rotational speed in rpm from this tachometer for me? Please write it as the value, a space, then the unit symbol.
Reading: 800 rpm
